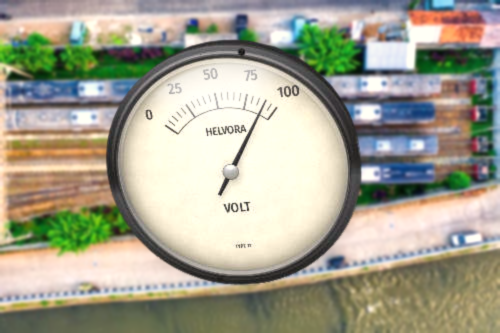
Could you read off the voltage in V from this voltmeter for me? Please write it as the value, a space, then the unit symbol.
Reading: 90 V
